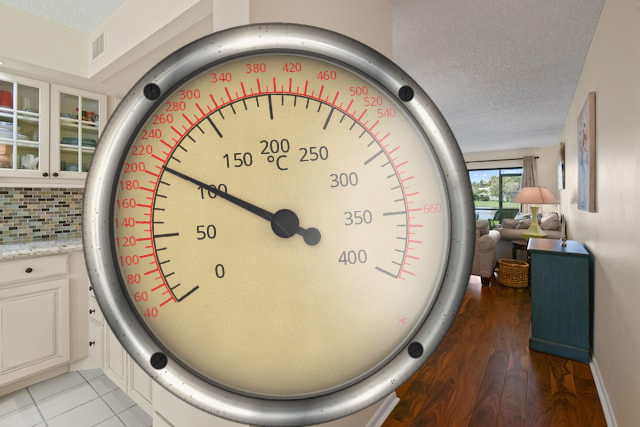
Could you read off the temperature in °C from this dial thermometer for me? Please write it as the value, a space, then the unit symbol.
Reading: 100 °C
